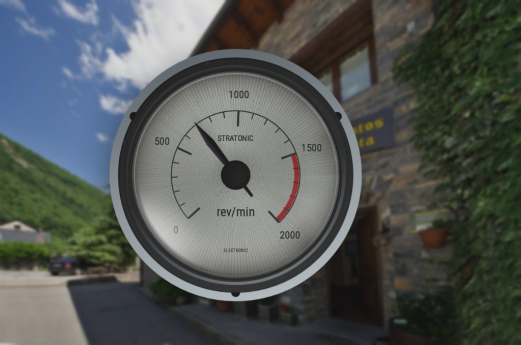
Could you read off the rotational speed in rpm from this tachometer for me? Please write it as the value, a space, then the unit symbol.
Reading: 700 rpm
